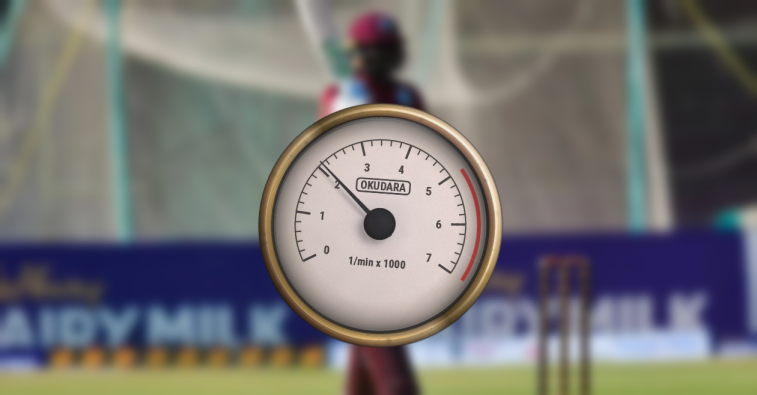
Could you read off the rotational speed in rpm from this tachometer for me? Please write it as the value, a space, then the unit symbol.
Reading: 2100 rpm
